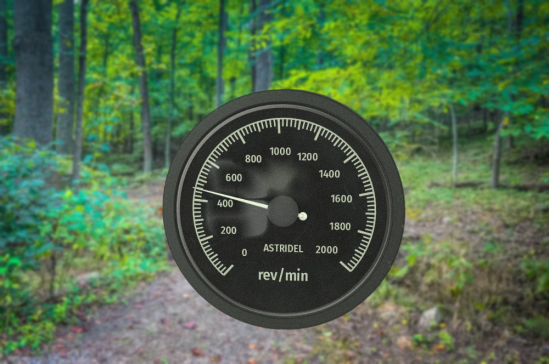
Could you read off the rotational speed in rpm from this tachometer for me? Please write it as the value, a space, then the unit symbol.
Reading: 460 rpm
